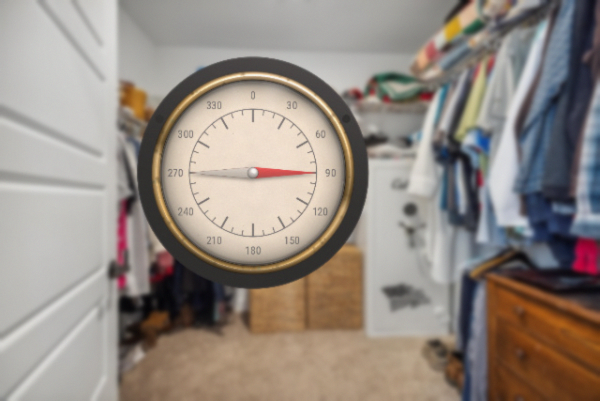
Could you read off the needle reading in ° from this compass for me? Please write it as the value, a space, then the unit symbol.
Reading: 90 °
